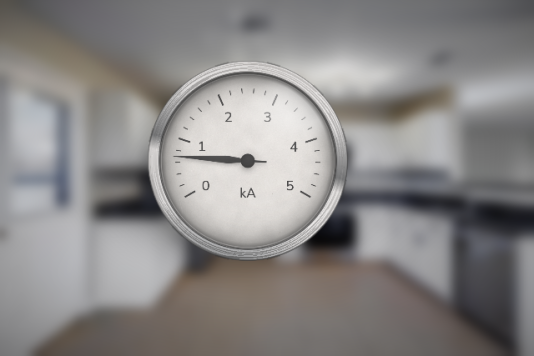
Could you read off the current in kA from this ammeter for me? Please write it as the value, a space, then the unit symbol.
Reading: 0.7 kA
